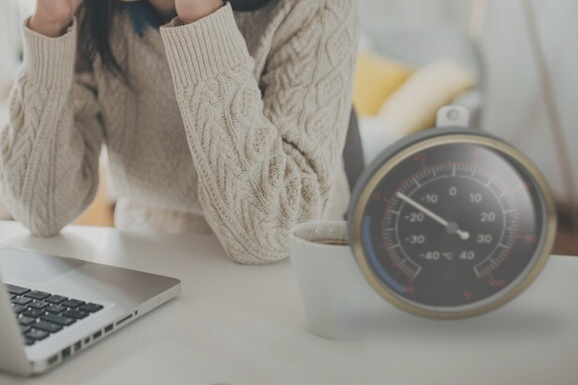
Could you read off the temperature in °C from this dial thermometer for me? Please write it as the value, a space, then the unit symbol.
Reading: -15 °C
